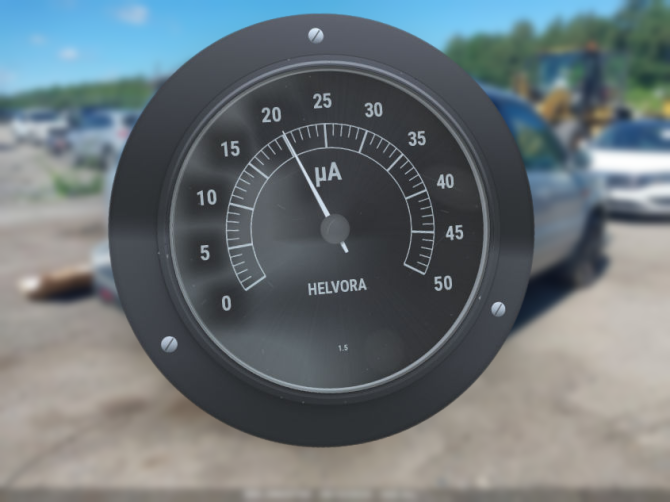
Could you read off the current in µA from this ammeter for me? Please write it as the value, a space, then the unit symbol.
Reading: 20 µA
